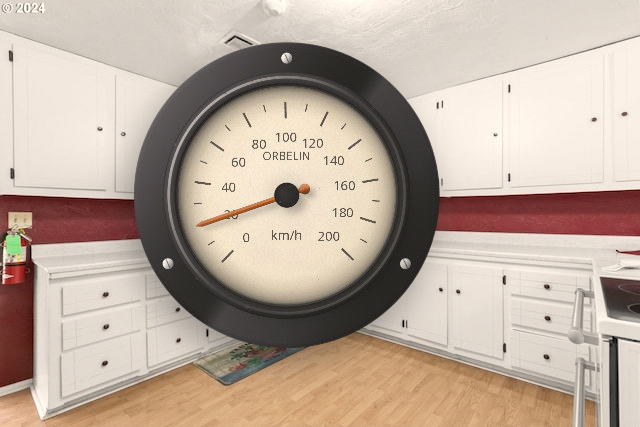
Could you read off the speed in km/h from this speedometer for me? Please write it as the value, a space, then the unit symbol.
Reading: 20 km/h
